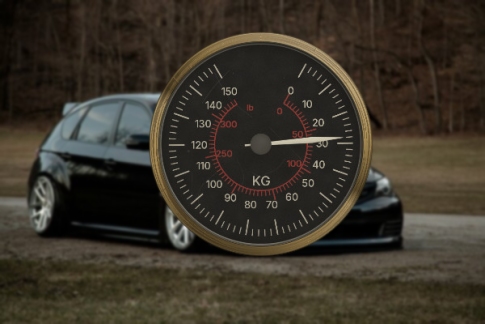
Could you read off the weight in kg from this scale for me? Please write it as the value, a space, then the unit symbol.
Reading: 28 kg
